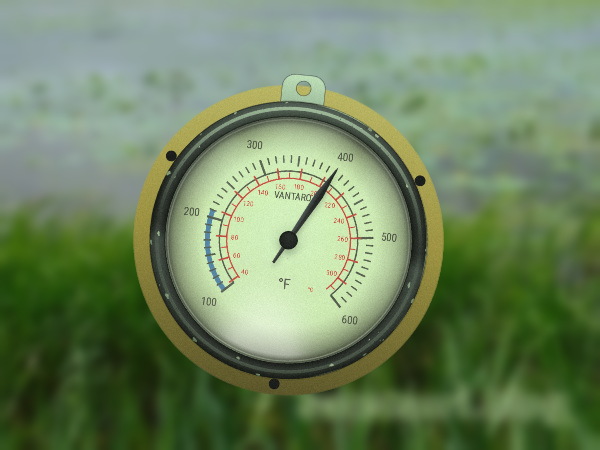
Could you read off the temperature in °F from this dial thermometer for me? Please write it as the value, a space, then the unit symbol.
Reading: 400 °F
